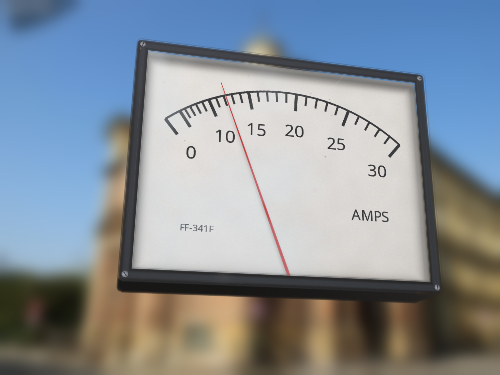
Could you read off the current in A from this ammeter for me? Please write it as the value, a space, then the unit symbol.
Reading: 12 A
